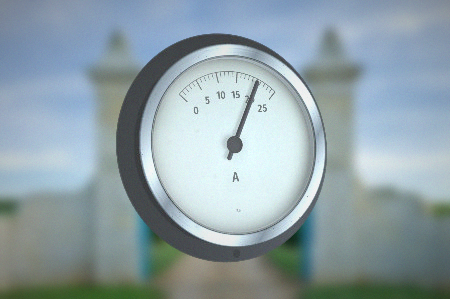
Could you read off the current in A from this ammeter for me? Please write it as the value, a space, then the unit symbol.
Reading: 20 A
